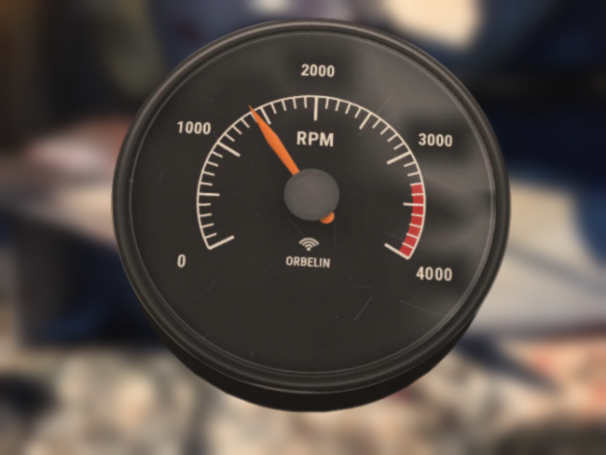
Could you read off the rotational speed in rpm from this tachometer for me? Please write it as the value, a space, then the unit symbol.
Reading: 1400 rpm
